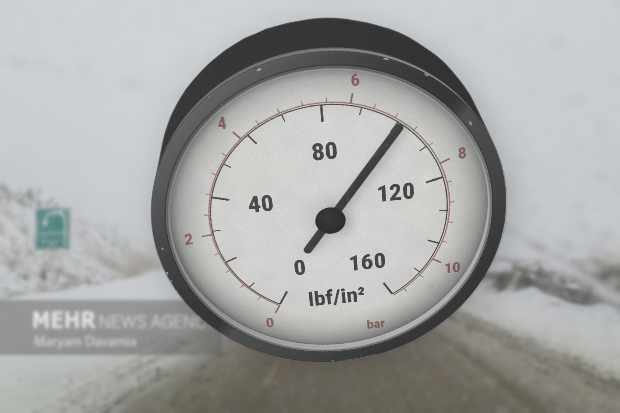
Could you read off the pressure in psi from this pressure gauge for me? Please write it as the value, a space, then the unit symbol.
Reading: 100 psi
